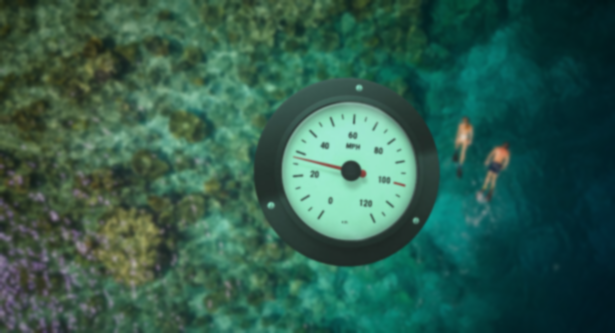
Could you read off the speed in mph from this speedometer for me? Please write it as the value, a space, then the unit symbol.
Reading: 27.5 mph
